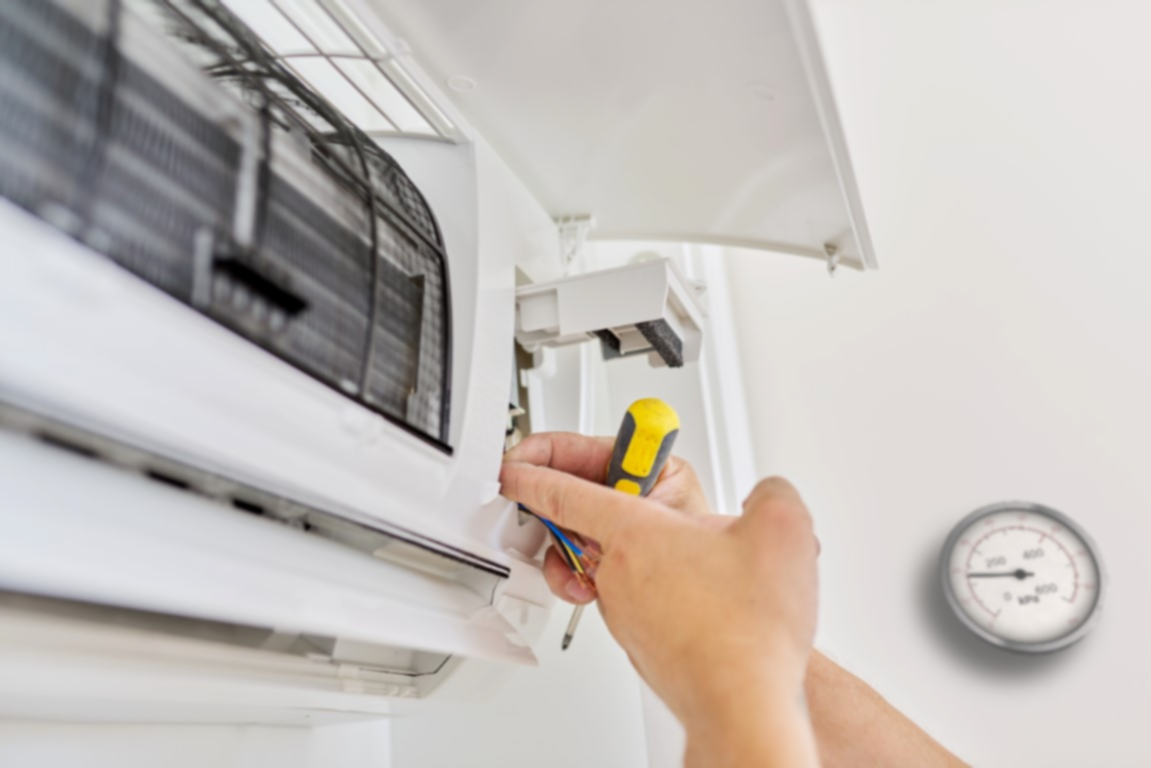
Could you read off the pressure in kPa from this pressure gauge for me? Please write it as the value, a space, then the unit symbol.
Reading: 125 kPa
